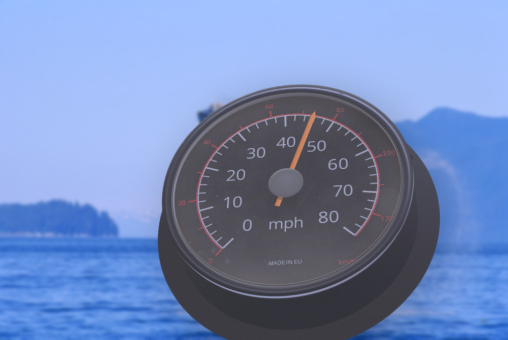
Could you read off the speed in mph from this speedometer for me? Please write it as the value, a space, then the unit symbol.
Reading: 46 mph
